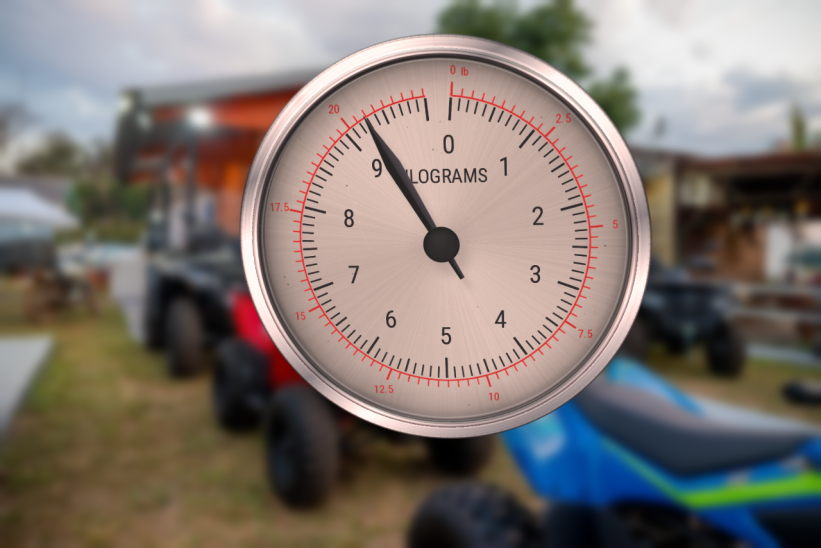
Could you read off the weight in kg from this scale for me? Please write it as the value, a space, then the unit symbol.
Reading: 9.3 kg
